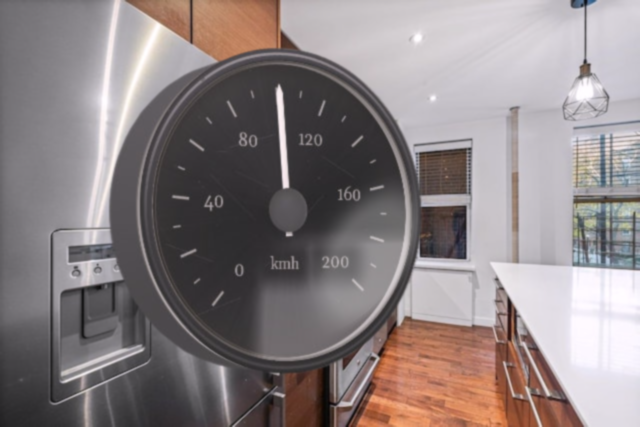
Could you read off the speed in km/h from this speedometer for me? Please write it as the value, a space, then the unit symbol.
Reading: 100 km/h
